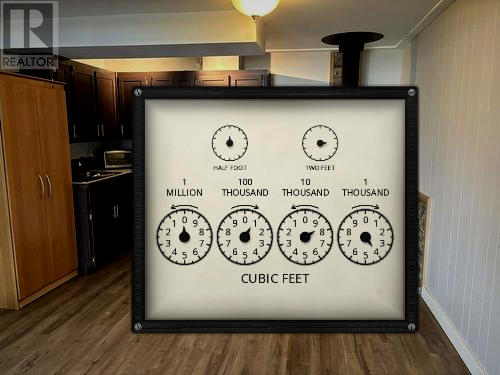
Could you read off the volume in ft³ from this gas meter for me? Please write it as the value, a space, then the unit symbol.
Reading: 8400 ft³
